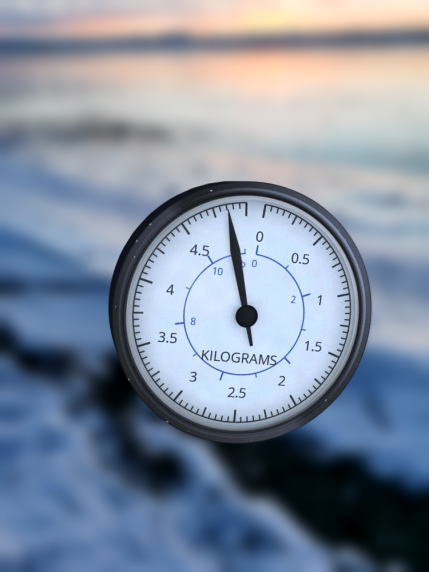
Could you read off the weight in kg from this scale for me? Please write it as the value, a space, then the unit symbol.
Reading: 4.85 kg
